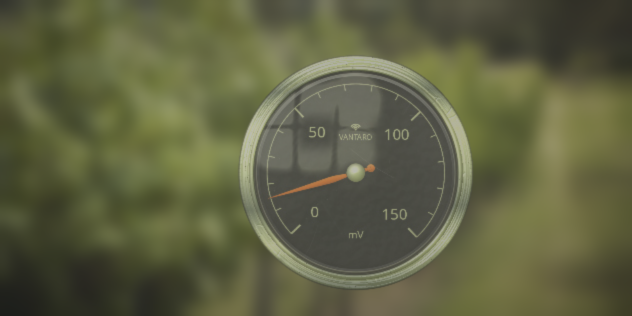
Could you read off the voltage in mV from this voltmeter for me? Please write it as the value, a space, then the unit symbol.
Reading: 15 mV
